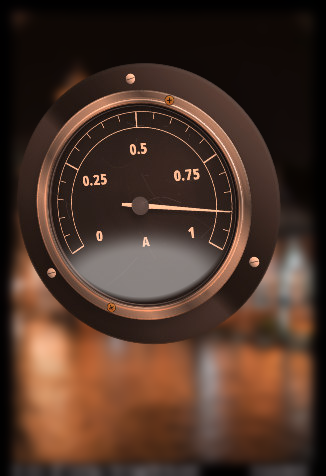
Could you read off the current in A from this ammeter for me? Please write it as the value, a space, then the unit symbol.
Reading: 0.9 A
